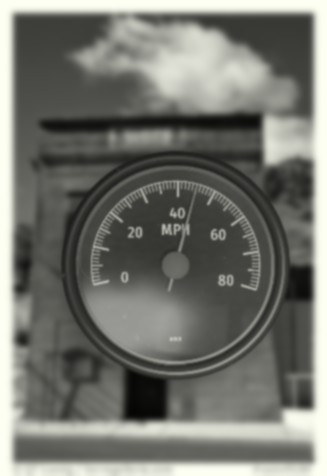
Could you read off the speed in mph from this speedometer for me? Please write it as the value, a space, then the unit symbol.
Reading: 45 mph
